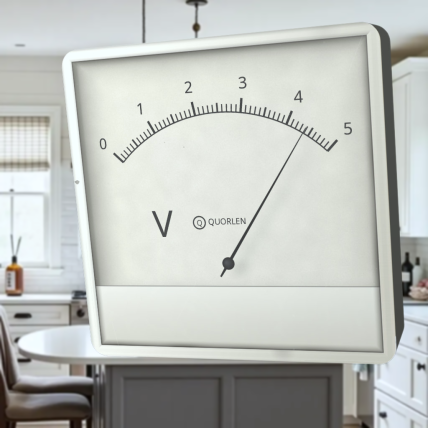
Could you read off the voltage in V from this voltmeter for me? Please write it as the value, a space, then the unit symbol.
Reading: 4.4 V
